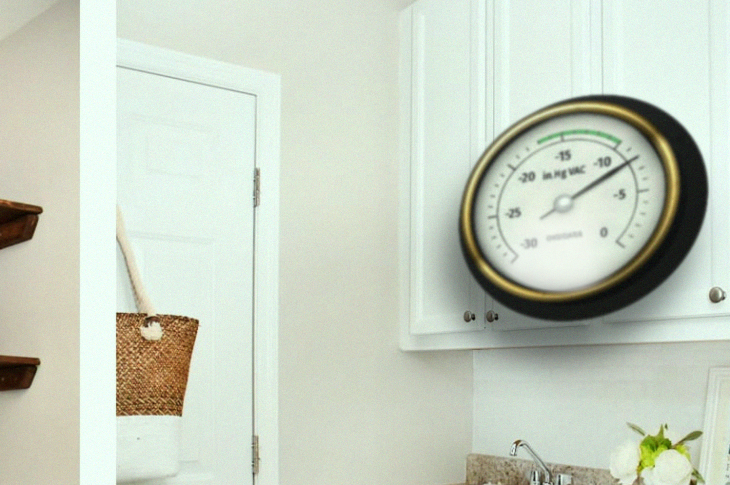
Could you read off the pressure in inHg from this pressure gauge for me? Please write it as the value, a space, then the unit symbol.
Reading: -8 inHg
